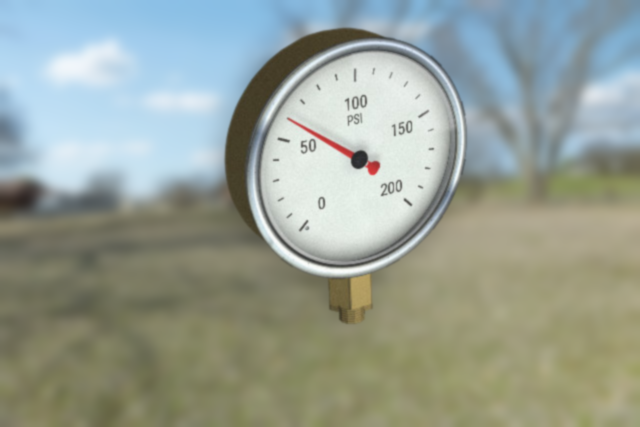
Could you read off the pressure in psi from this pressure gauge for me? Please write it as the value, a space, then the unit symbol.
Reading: 60 psi
